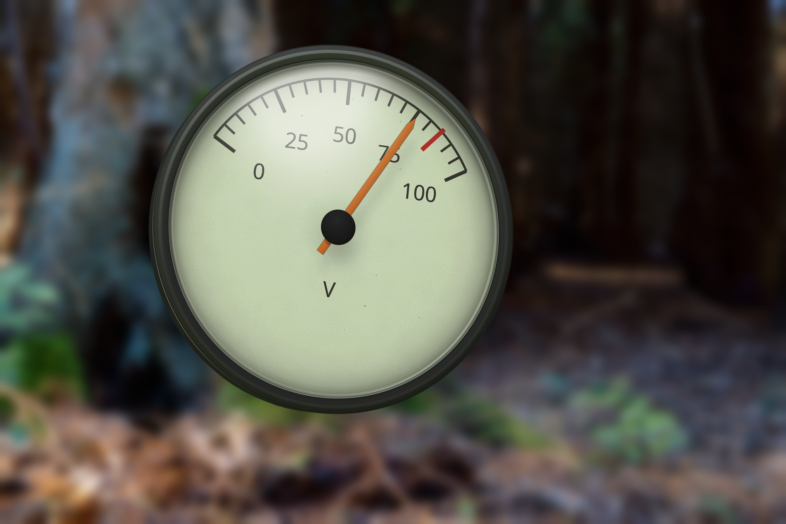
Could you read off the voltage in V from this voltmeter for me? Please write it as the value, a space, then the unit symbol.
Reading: 75 V
